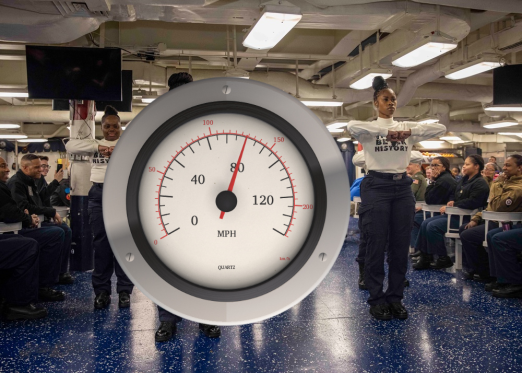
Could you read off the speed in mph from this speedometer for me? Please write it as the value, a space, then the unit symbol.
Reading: 80 mph
